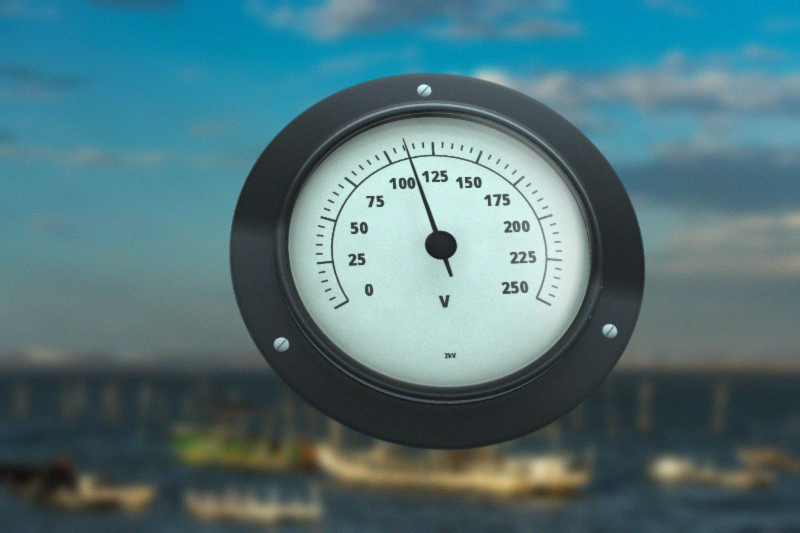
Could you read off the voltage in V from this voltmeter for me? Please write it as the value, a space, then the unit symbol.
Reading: 110 V
